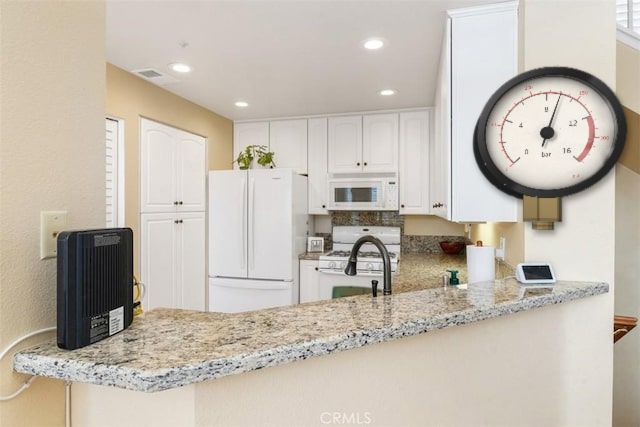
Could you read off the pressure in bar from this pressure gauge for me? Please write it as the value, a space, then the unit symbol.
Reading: 9 bar
